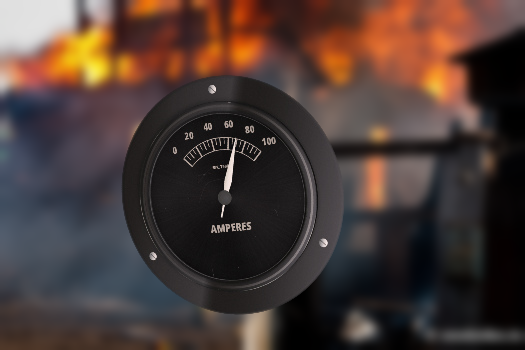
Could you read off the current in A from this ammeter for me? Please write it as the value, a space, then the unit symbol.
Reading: 70 A
